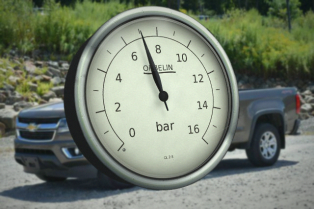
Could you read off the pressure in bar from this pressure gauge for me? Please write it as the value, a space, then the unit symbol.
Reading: 7 bar
